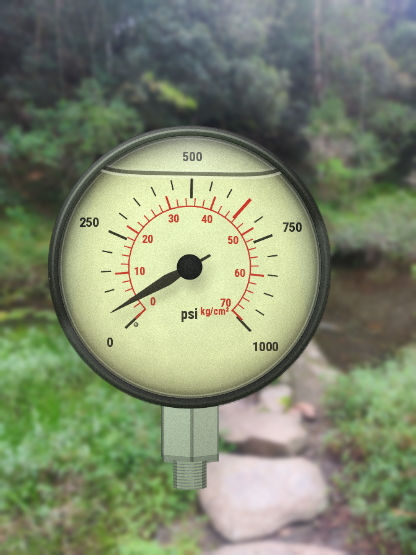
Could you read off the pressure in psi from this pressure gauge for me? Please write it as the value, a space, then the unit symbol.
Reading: 50 psi
